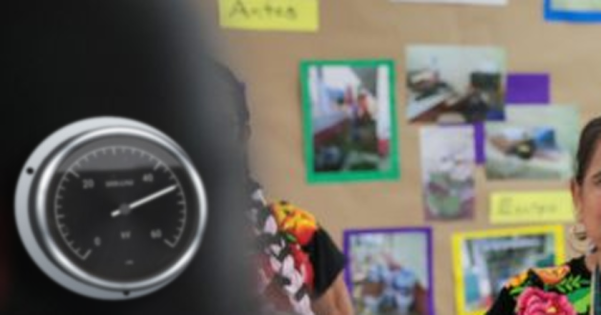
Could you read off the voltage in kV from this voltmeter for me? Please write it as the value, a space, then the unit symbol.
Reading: 46 kV
